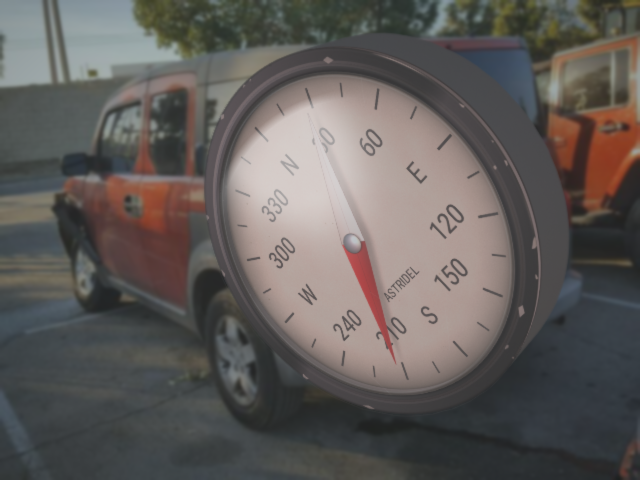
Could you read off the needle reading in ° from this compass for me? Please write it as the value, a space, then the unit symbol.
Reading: 210 °
